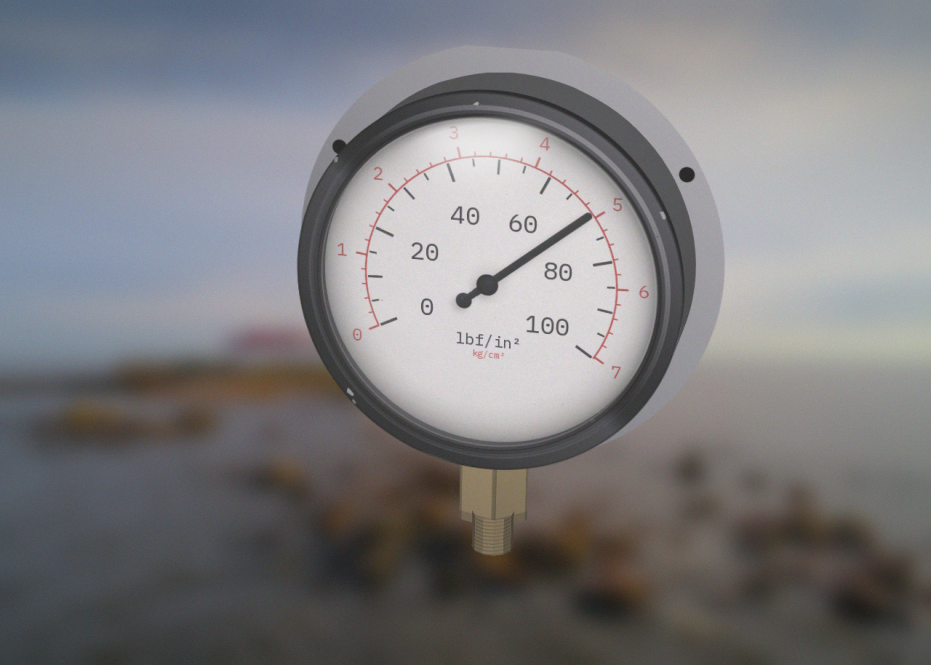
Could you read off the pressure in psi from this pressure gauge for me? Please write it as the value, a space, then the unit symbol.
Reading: 70 psi
